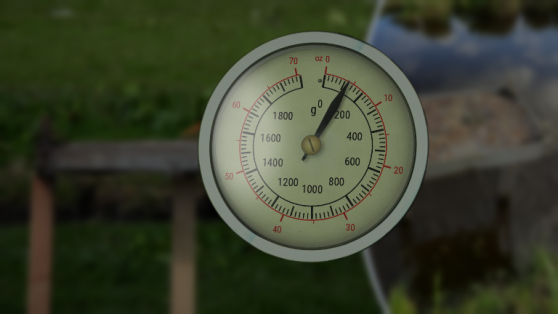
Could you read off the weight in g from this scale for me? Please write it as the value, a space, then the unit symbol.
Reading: 120 g
